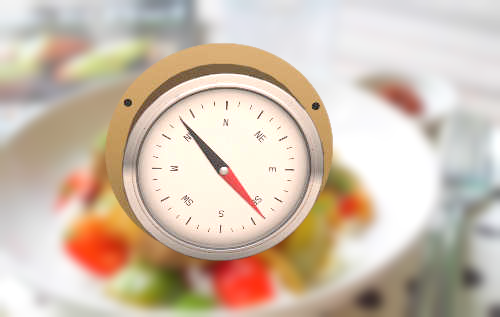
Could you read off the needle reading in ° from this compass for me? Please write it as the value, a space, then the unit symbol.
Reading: 140 °
